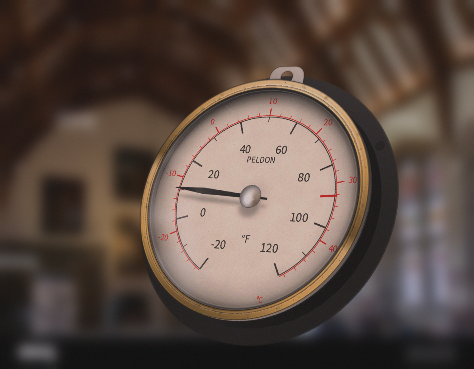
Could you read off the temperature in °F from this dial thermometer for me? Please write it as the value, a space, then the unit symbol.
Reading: 10 °F
